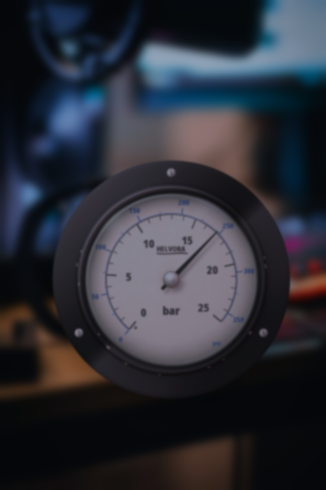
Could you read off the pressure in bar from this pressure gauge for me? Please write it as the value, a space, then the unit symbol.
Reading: 17 bar
